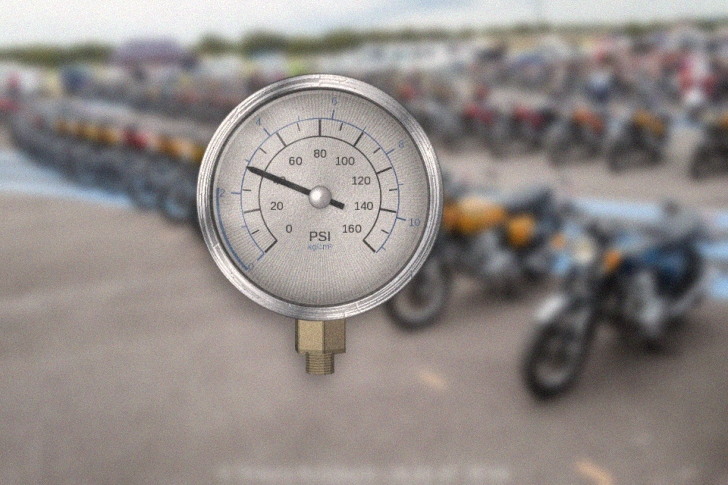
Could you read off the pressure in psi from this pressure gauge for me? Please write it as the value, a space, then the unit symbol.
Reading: 40 psi
